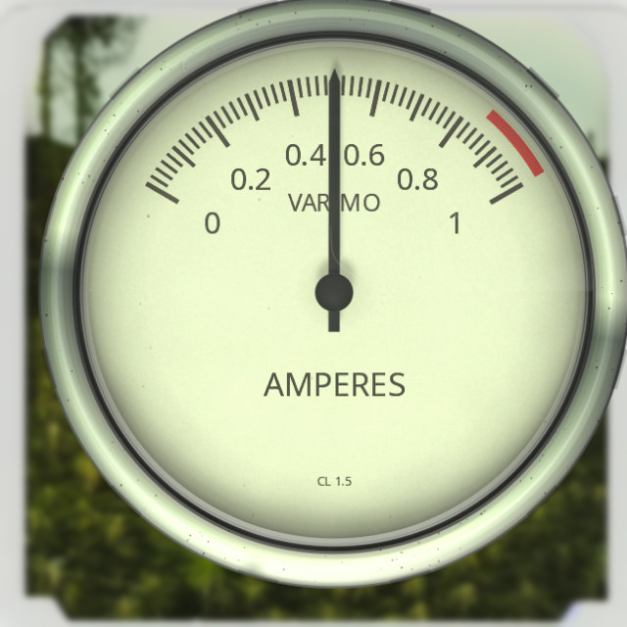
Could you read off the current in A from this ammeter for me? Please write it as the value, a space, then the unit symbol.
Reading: 0.5 A
